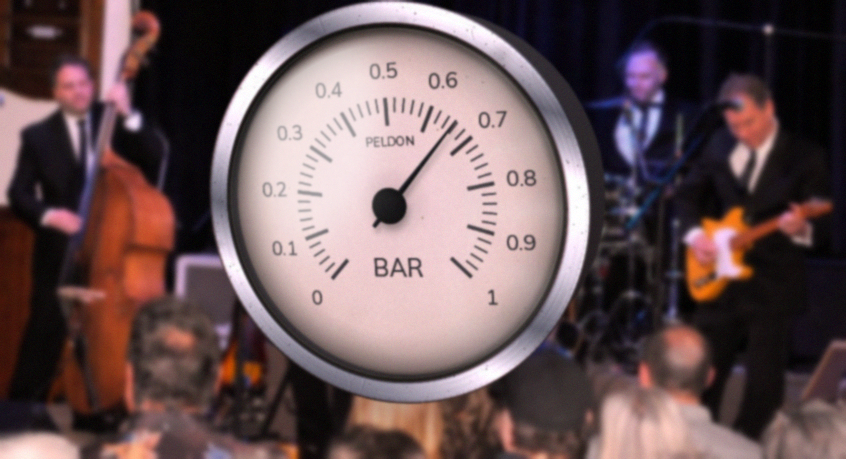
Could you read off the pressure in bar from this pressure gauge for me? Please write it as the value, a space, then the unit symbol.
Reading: 0.66 bar
